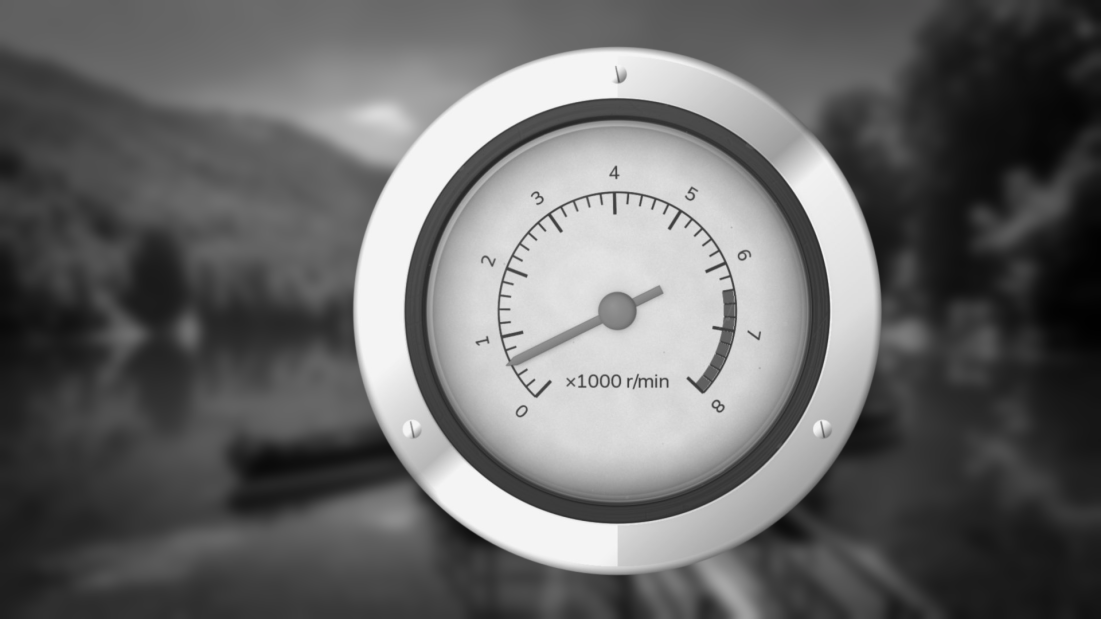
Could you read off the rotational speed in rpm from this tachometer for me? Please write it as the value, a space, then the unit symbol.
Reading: 600 rpm
